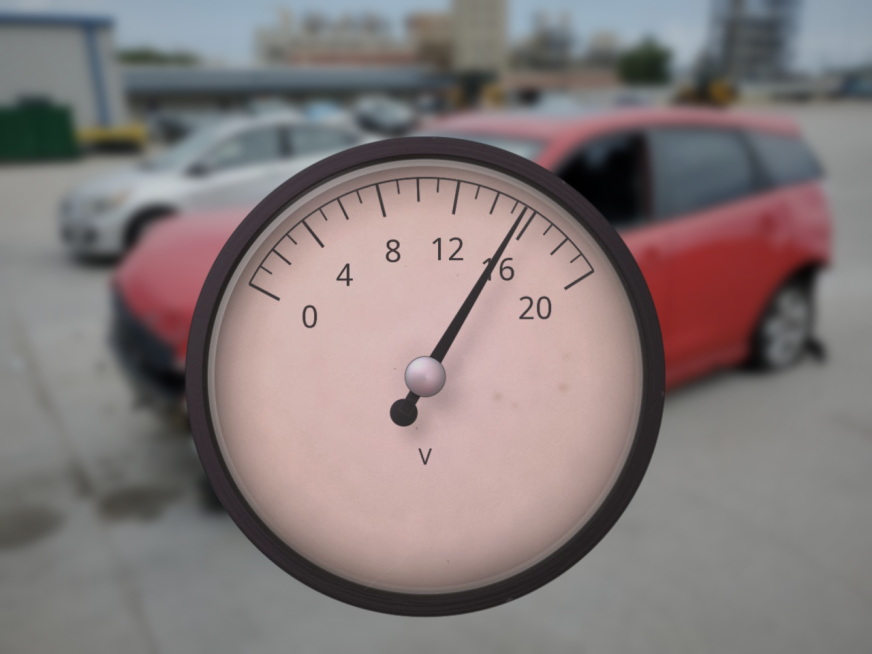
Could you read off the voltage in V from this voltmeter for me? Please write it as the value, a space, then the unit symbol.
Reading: 15.5 V
